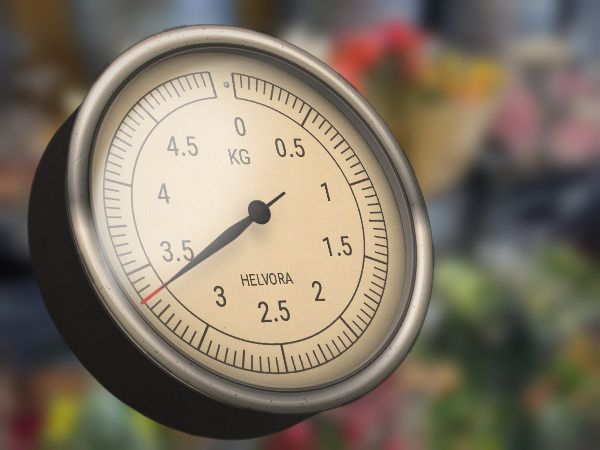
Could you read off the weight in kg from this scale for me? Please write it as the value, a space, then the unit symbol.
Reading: 3.35 kg
